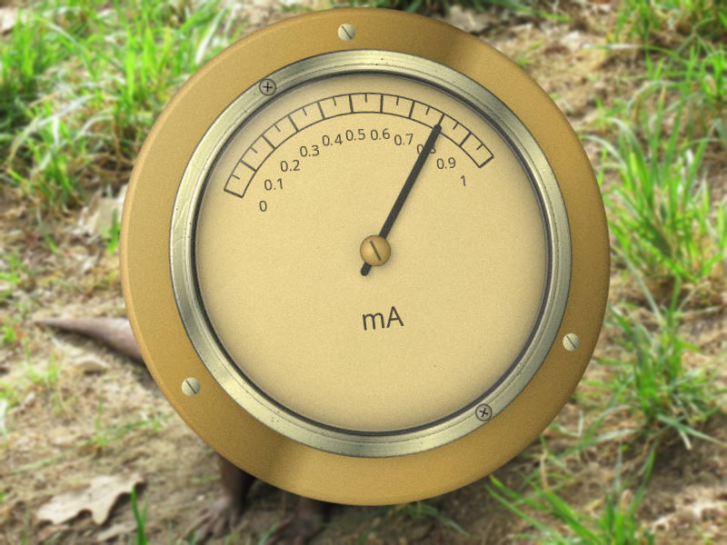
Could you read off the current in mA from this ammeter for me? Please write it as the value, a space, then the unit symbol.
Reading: 0.8 mA
